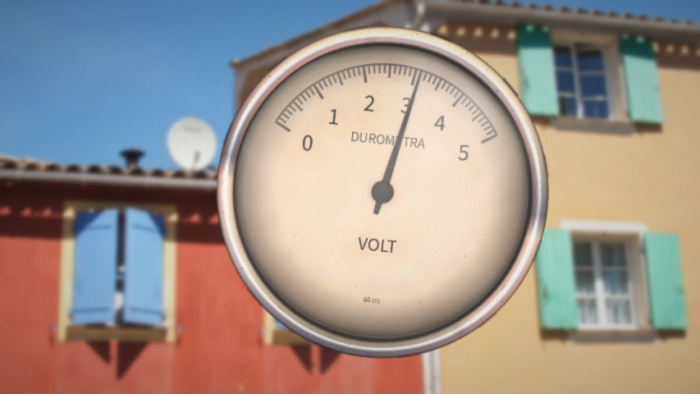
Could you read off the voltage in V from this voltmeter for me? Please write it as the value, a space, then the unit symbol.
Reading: 3.1 V
